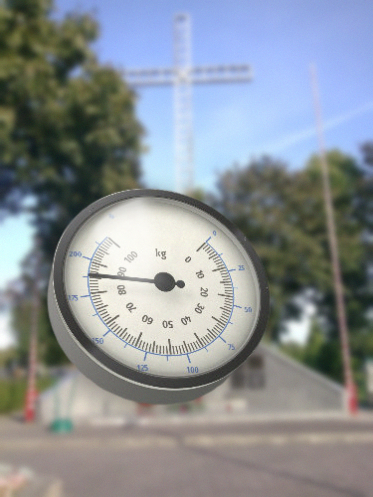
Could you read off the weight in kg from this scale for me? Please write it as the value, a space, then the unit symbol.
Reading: 85 kg
